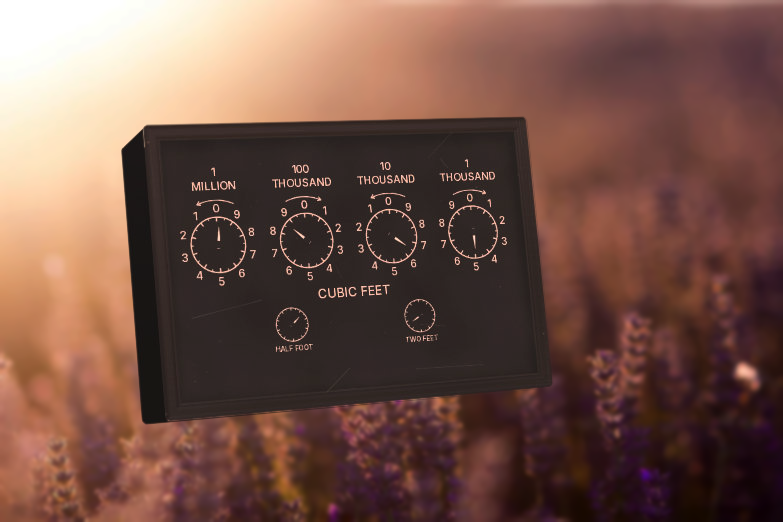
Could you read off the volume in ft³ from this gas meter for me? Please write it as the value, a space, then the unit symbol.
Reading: 986500 ft³
